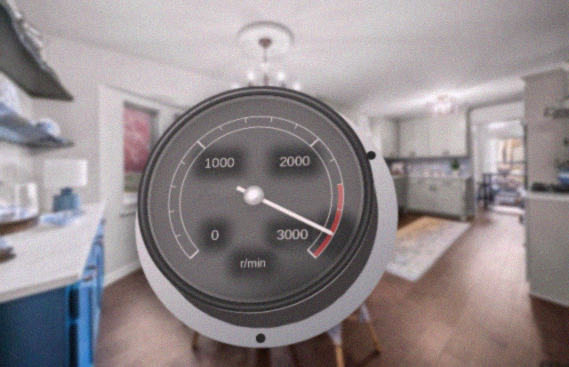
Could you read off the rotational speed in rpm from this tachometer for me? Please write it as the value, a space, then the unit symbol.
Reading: 2800 rpm
